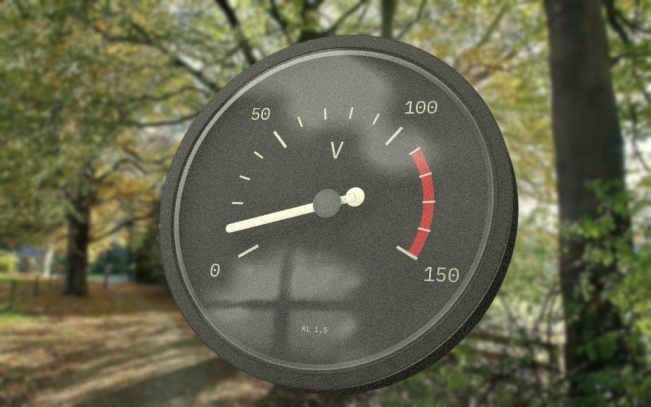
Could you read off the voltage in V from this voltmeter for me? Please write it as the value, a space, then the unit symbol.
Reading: 10 V
